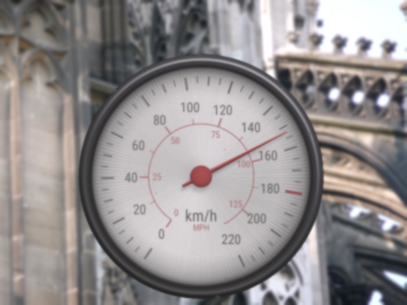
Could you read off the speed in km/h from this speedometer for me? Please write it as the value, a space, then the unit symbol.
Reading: 152.5 km/h
